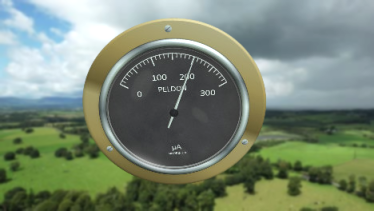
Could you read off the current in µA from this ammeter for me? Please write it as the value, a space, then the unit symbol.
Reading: 200 µA
